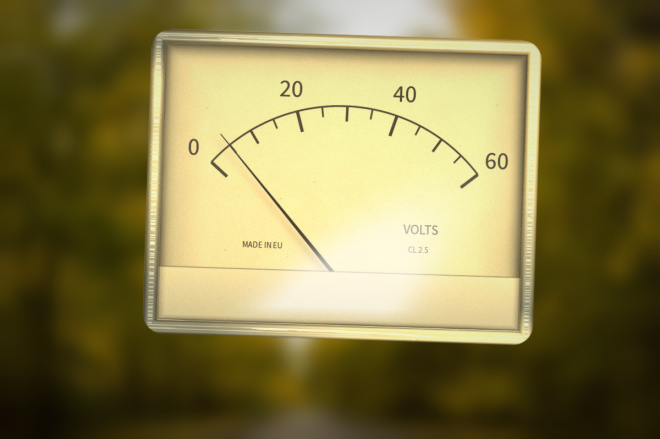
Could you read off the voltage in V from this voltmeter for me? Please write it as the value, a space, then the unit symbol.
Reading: 5 V
